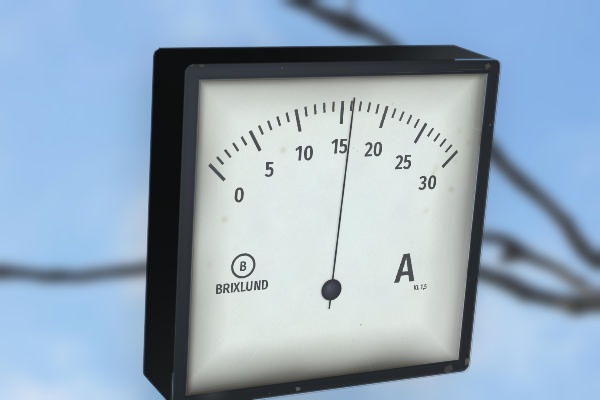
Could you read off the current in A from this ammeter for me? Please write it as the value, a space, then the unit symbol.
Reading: 16 A
